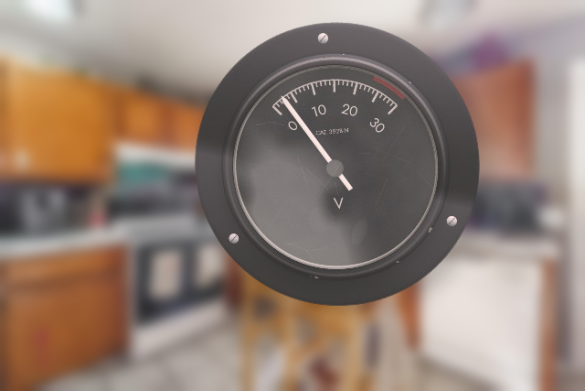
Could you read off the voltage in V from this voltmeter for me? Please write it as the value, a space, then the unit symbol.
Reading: 3 V
